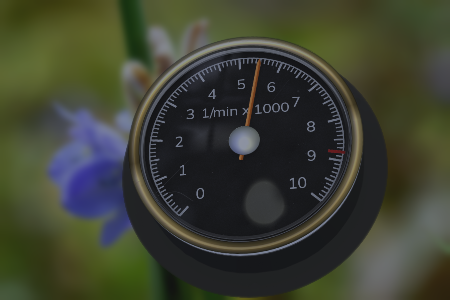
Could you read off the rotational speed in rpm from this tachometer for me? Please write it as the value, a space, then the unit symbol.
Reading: 5500 rpm
